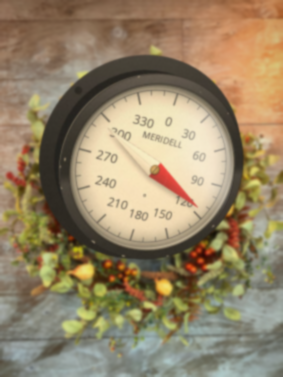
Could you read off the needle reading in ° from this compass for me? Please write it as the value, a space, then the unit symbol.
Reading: 115 °
